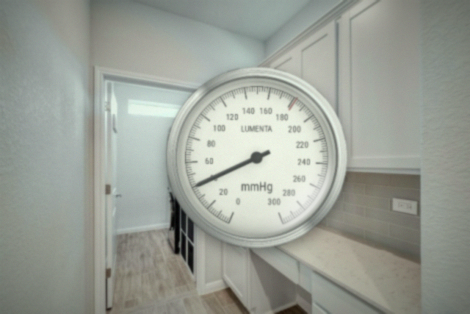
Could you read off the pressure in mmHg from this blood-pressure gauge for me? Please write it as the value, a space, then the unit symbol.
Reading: 40 mmHg
